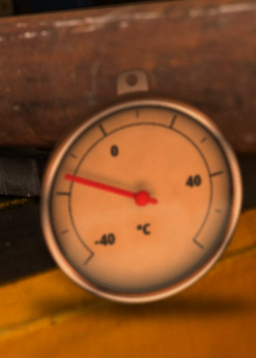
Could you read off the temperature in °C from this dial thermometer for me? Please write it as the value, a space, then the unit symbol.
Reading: -15 °C
